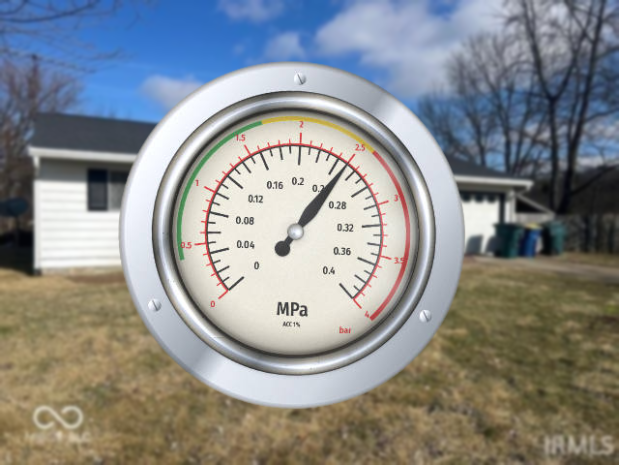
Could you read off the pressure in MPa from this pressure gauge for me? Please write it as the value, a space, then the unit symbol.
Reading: 0.25 MPa
